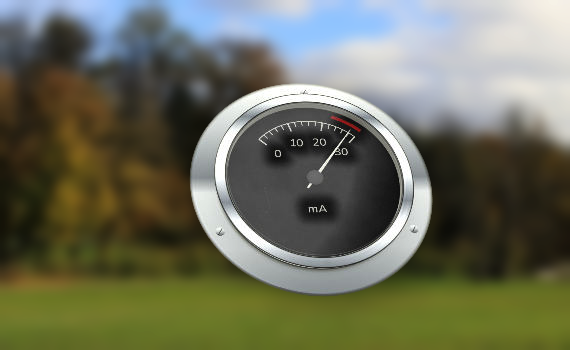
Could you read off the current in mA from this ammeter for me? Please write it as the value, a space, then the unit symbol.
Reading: 28 mA
